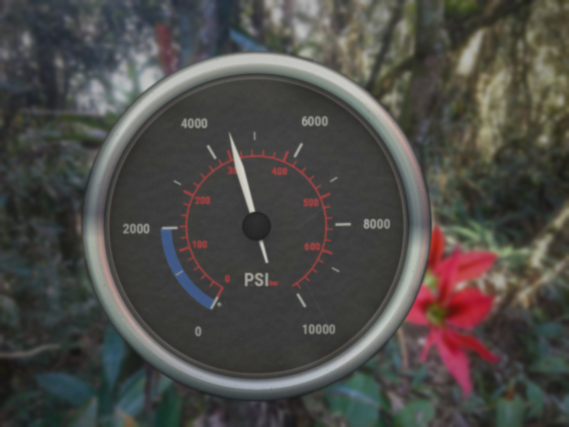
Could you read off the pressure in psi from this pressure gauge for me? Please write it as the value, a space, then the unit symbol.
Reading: 4500 psi
